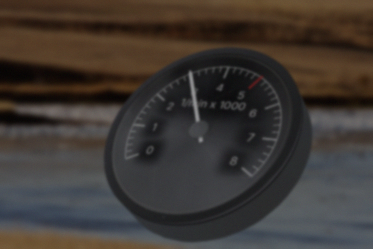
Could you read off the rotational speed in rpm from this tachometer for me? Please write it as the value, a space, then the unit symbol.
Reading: 3000 rpm
